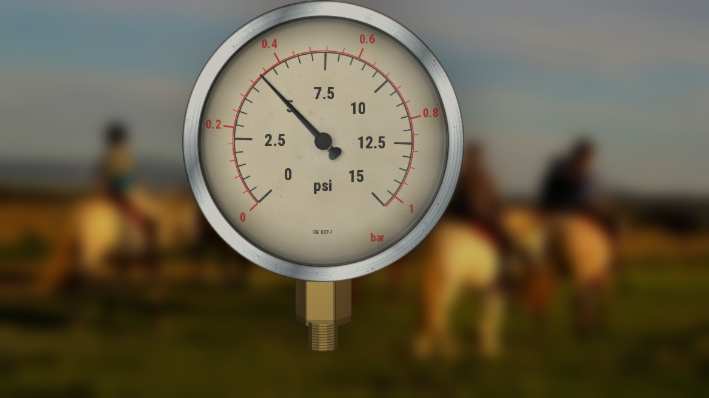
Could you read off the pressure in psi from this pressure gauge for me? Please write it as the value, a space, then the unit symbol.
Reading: 5 psi
